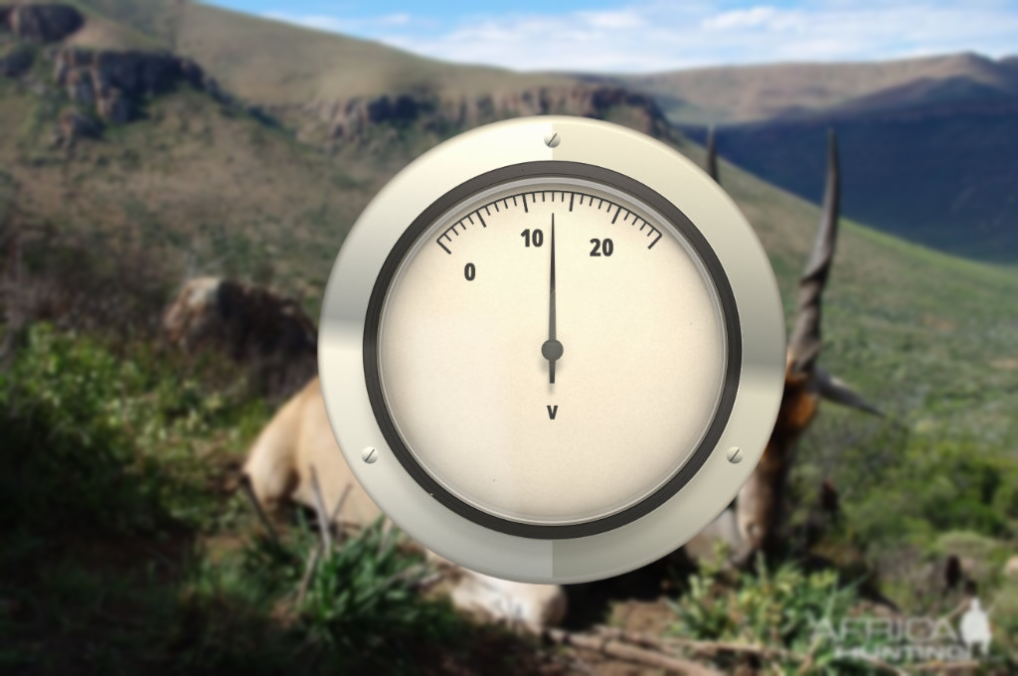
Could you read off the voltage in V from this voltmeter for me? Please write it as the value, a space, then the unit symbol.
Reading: 13 V
